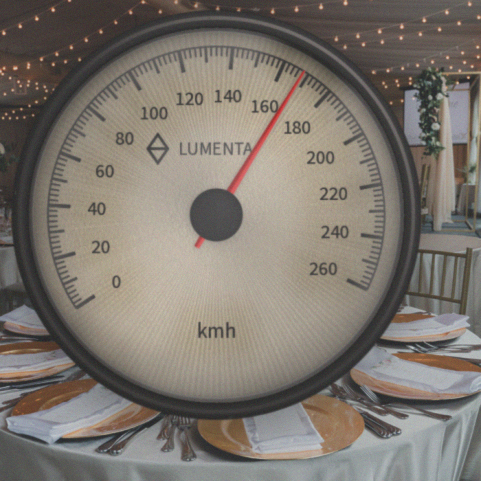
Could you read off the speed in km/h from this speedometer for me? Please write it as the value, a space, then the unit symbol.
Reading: 168 km/h
